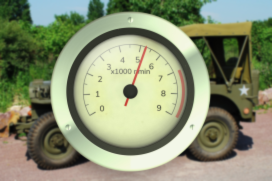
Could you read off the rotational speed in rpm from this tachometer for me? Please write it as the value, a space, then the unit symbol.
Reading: 5250 rpm
